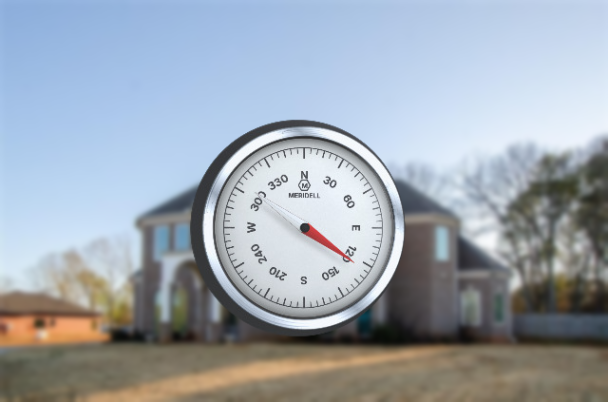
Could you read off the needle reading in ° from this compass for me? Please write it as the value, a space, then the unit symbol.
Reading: 125 °
